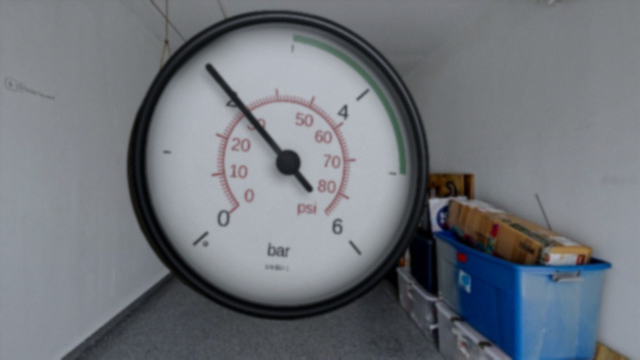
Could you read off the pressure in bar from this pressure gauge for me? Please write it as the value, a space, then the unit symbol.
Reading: 2 bar
